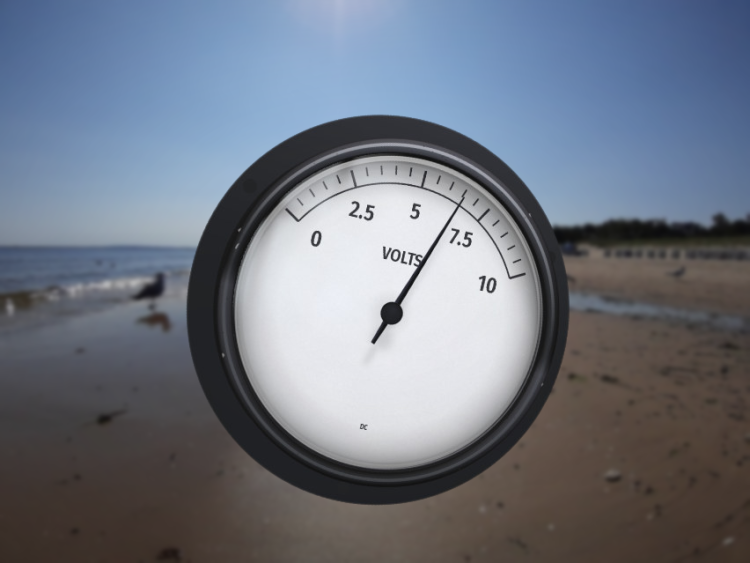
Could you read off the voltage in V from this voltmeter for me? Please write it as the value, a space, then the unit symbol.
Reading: 6.5 V
